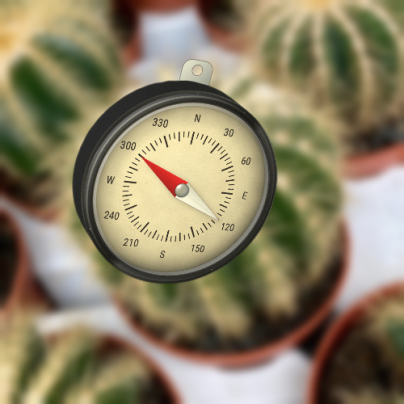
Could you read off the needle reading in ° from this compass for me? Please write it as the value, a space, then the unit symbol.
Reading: 300 °
